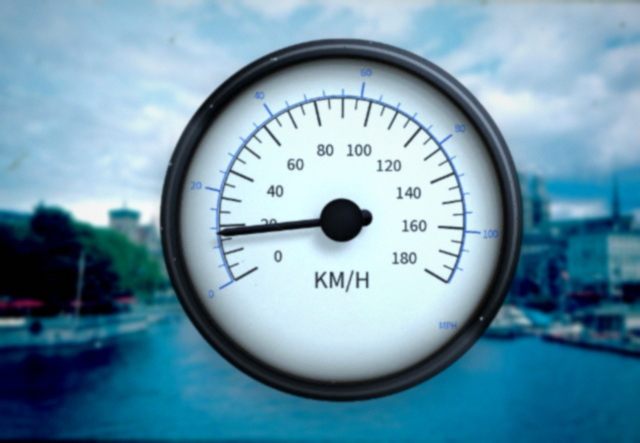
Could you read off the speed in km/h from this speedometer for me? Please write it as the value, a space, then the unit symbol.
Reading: 17.5 km/h
